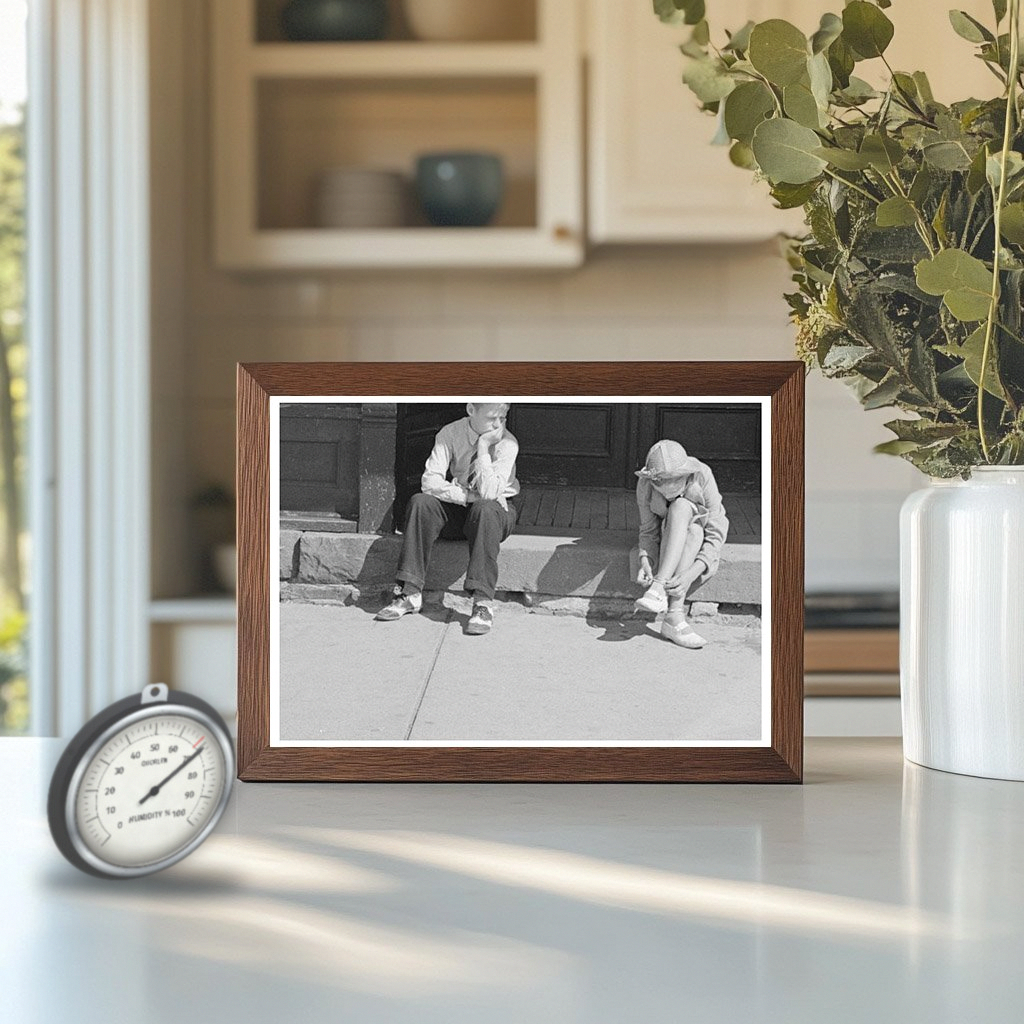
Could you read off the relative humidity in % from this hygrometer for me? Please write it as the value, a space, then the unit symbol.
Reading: 70 %
